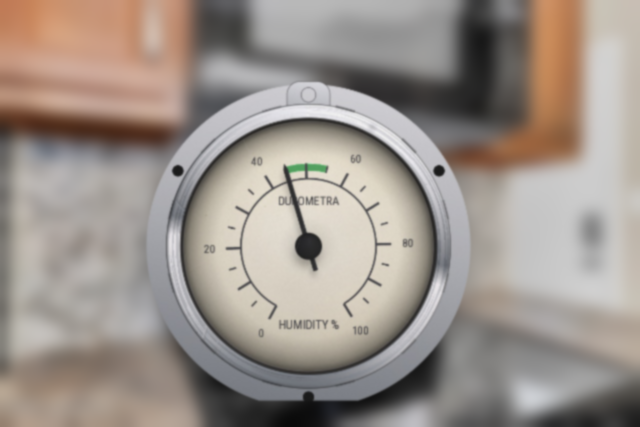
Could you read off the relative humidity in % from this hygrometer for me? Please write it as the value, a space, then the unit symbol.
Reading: 45 %
